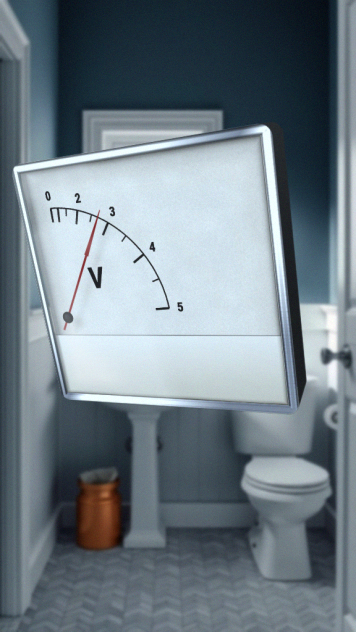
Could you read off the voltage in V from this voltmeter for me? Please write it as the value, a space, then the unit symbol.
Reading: 2.75 V
